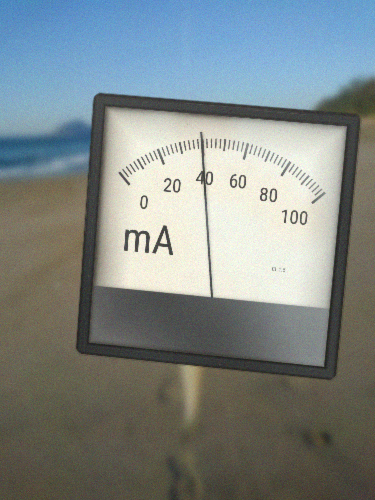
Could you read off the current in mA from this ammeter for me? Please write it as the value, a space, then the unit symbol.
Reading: 40 mA
